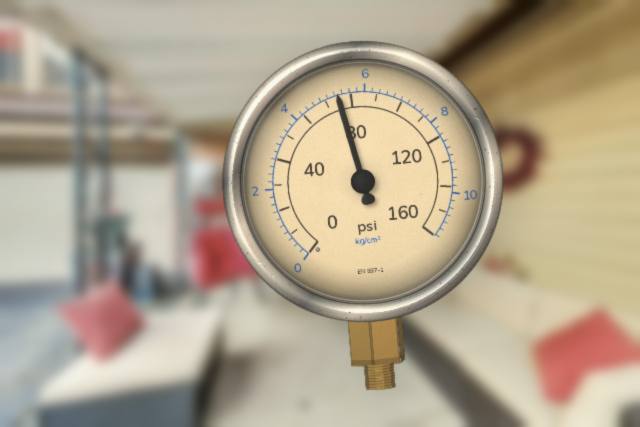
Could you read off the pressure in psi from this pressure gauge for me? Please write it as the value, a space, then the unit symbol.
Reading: 75 psi
